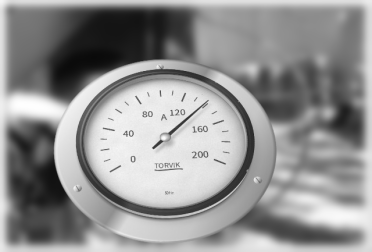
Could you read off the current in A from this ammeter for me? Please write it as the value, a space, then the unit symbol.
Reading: 140 A
